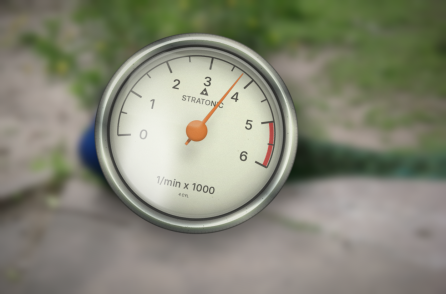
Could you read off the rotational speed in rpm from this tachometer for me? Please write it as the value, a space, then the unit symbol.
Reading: 3750 rpm
